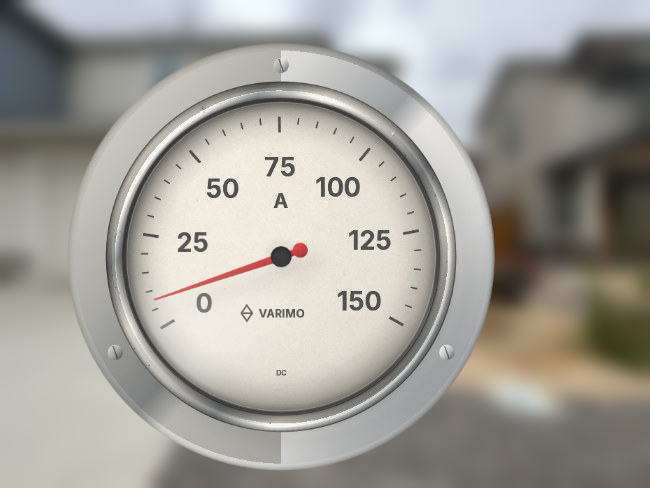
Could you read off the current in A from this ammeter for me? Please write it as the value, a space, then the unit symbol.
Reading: 7.5 A
